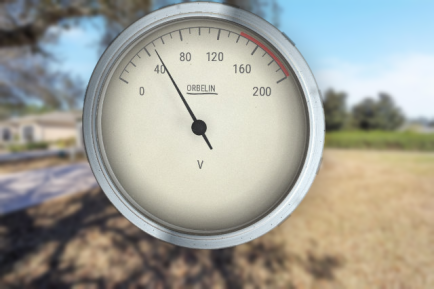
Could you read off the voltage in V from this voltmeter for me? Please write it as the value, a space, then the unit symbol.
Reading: 50 V
